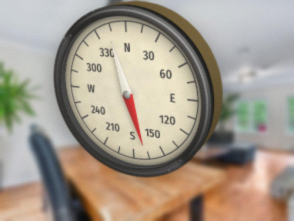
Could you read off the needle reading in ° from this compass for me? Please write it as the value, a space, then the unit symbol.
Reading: 165 °
